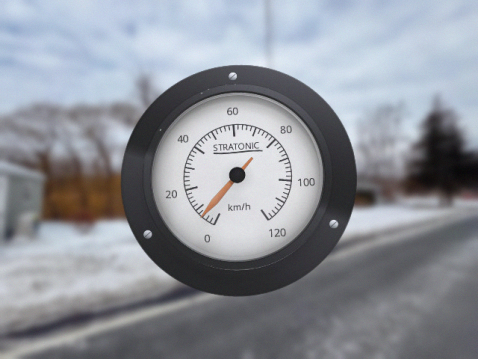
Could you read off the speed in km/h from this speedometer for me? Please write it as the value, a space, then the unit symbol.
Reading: 6 km/h
